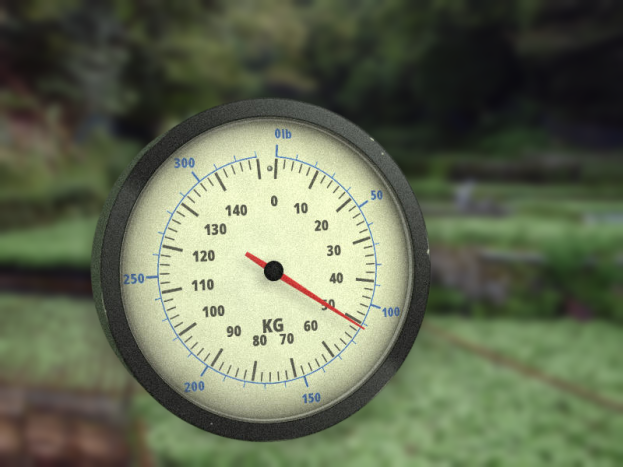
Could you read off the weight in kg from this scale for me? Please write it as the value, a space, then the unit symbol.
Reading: 51 kg
